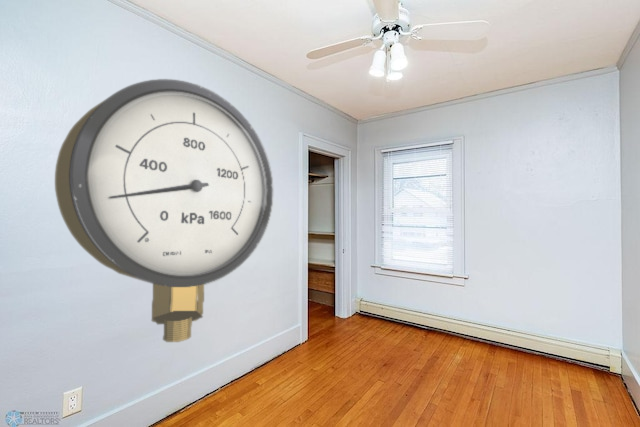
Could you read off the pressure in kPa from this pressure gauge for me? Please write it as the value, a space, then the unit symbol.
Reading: 200 kPa
